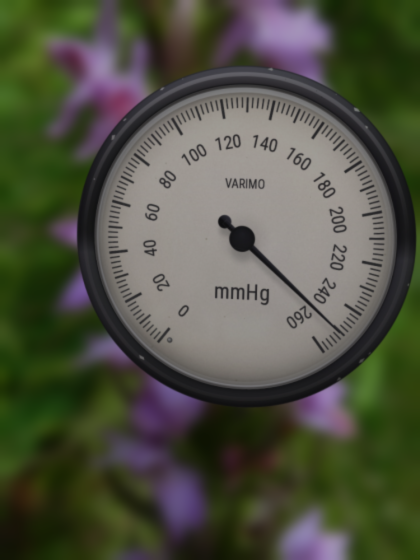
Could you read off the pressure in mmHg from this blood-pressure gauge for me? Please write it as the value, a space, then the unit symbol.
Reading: 250 mmHg
